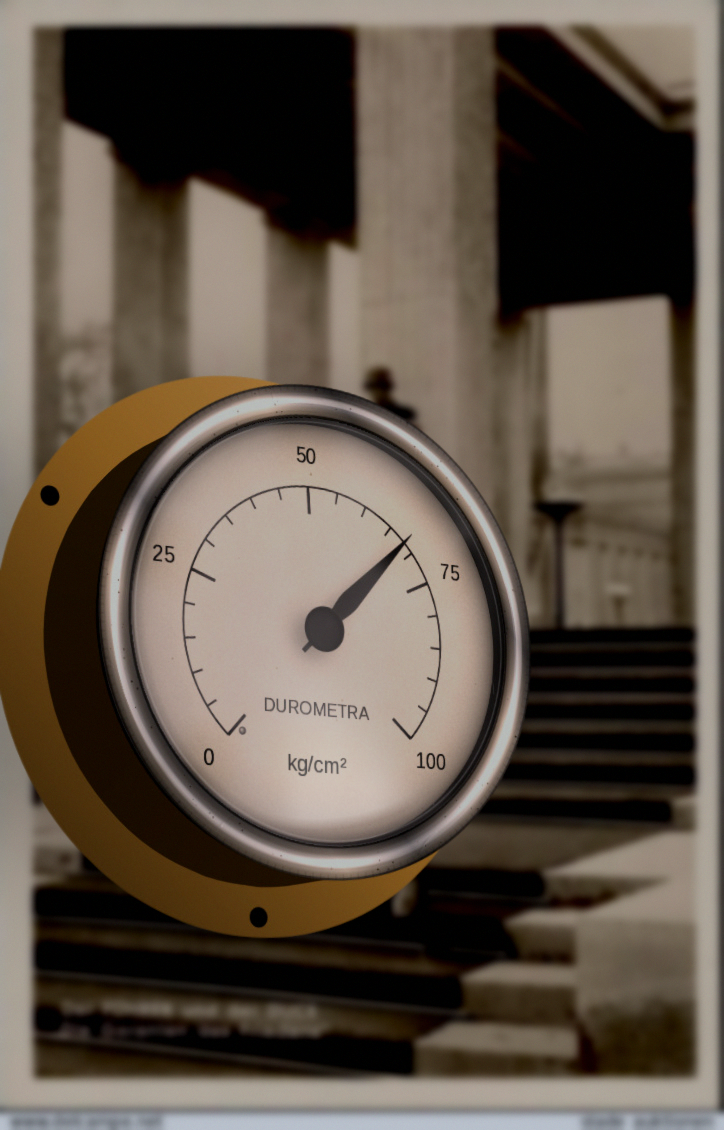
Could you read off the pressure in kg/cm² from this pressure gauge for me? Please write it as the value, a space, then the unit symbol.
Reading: 67.5 kg/cm²
